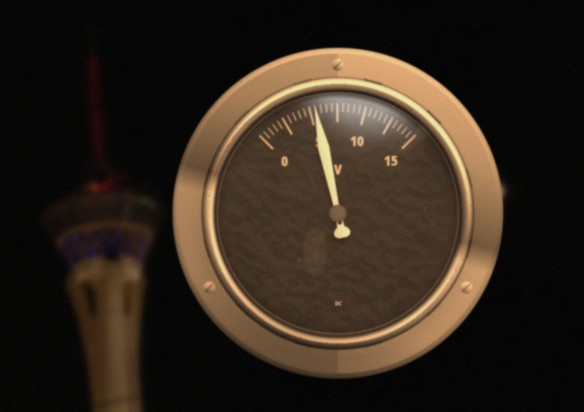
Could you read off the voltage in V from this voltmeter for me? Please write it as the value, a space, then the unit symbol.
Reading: 5.5 V
